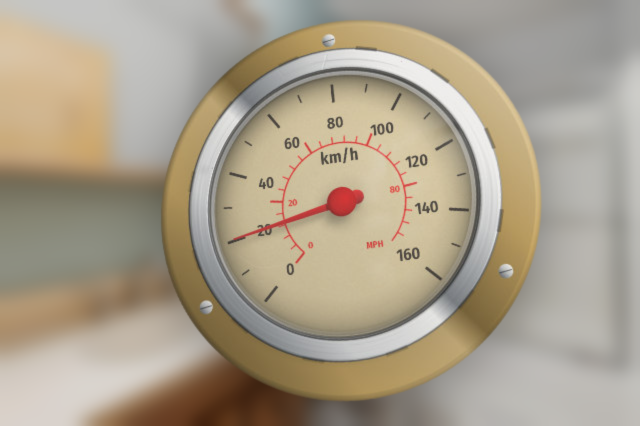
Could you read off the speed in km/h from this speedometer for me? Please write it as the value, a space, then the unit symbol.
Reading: 20 km/h
